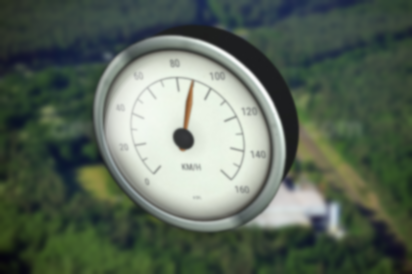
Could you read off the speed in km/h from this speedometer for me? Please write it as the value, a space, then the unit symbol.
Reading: 90 km/h
